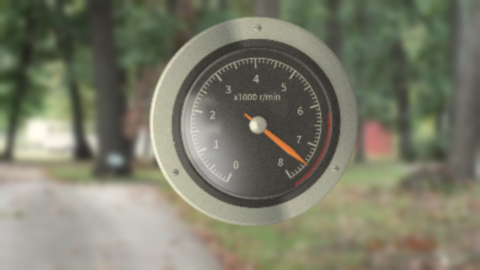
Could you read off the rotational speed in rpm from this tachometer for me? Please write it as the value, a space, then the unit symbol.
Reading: 7500 rpm
